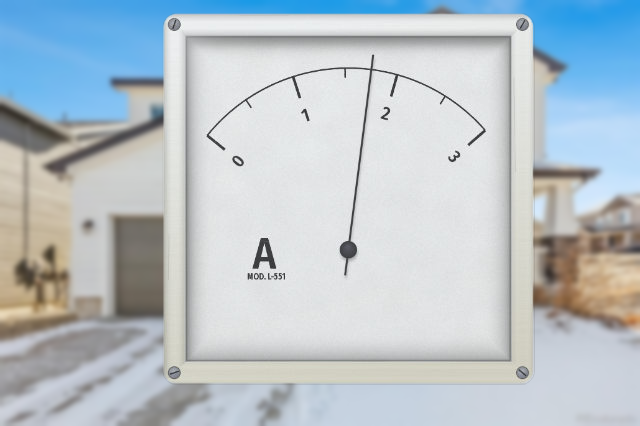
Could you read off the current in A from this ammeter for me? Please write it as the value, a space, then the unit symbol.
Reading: 1.75 A
